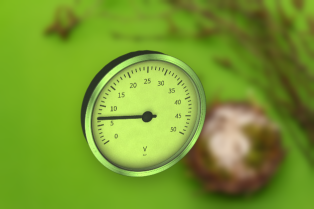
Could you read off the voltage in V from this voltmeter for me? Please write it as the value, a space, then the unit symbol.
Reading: 7 V
